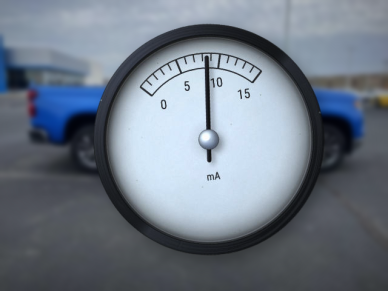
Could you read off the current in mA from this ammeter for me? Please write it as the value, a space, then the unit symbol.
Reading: 8.5 mA
